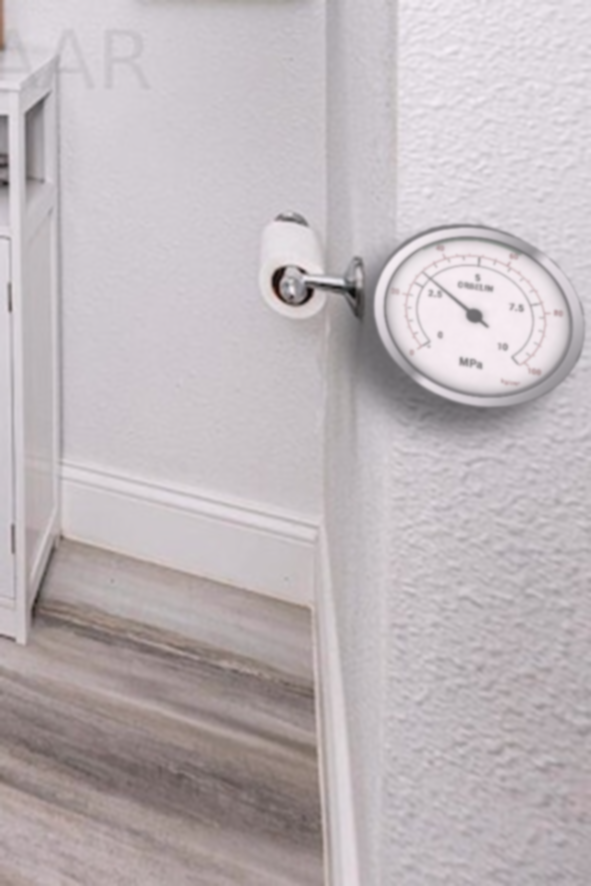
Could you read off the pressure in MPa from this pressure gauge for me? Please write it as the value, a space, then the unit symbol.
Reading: 3 MPa
